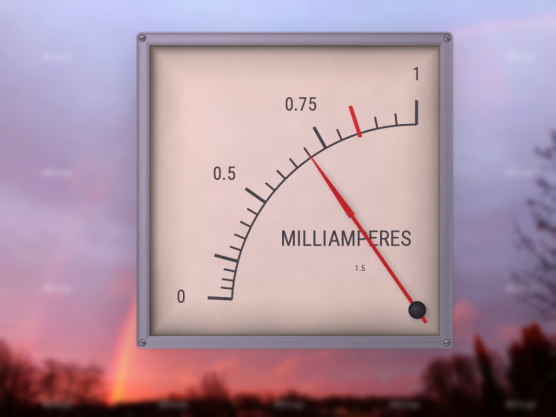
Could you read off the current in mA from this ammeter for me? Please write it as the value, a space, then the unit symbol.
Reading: 0.7 mA
